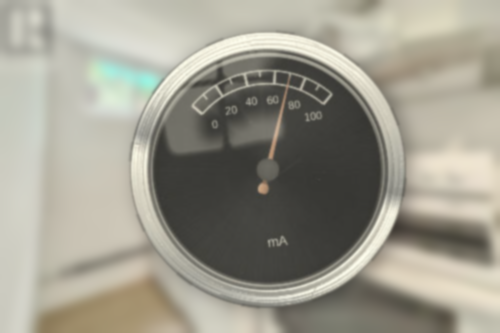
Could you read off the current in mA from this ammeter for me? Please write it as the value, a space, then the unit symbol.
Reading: 70 mA
